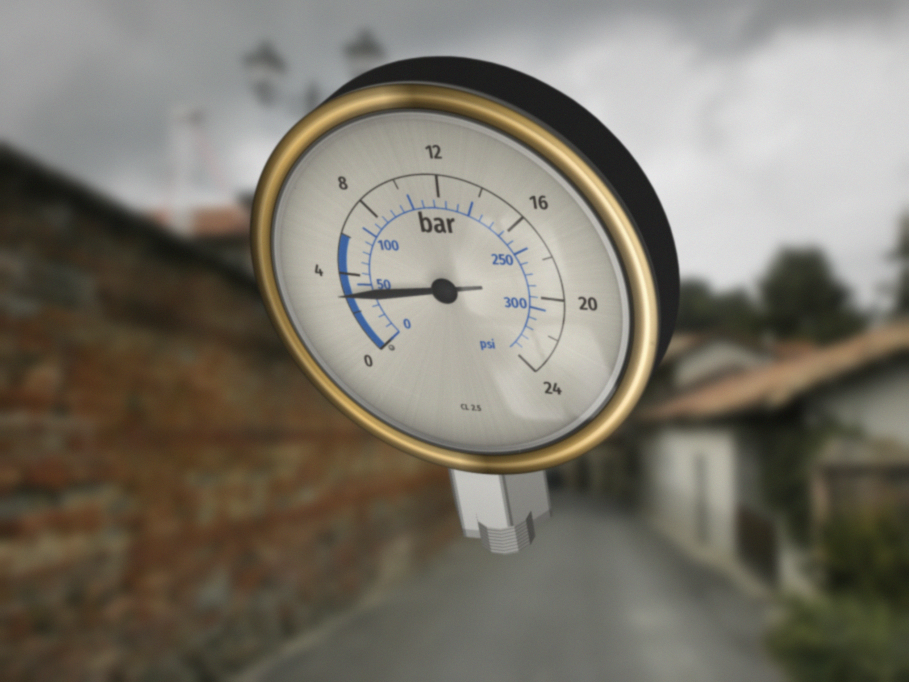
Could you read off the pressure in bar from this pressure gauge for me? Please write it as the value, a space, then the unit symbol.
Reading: 3 bar
